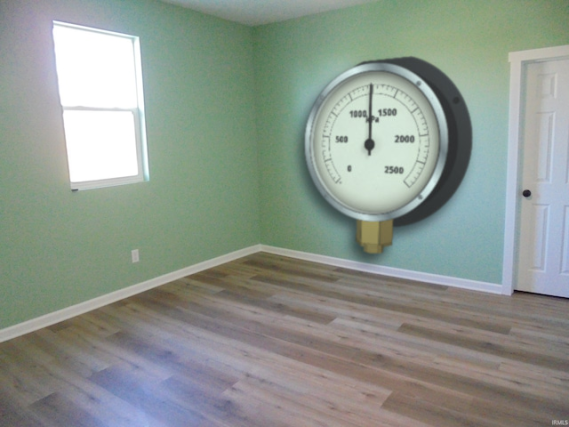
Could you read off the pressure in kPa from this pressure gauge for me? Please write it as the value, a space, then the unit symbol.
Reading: 1250 kPa
